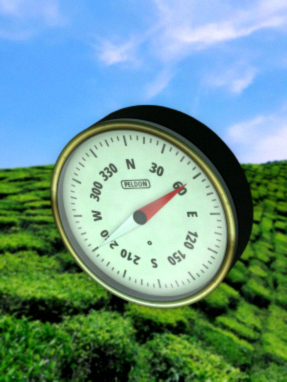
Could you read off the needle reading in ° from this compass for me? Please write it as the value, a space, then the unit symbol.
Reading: 60 °
